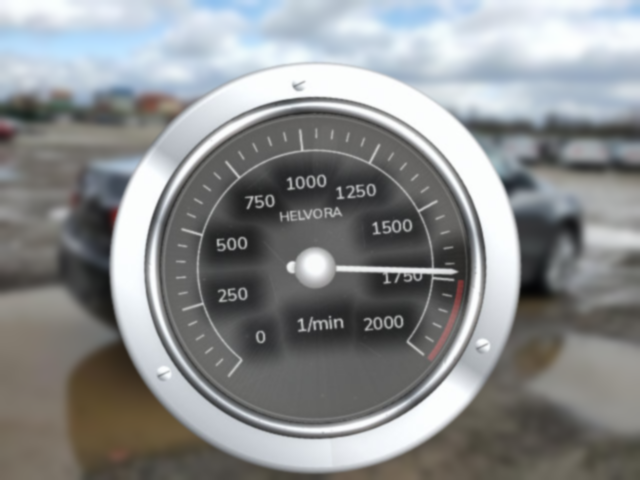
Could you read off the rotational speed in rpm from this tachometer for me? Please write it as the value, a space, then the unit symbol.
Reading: 1725 rpm
